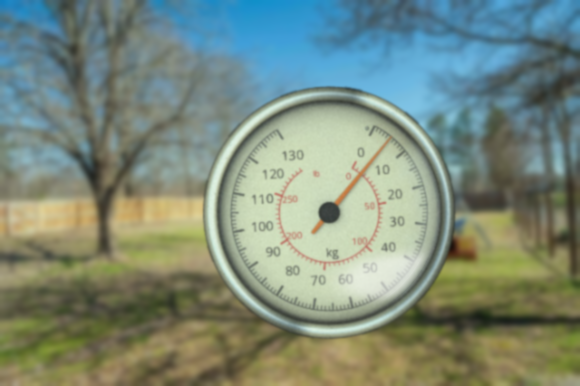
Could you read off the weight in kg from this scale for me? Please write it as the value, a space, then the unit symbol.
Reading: 5 kg
